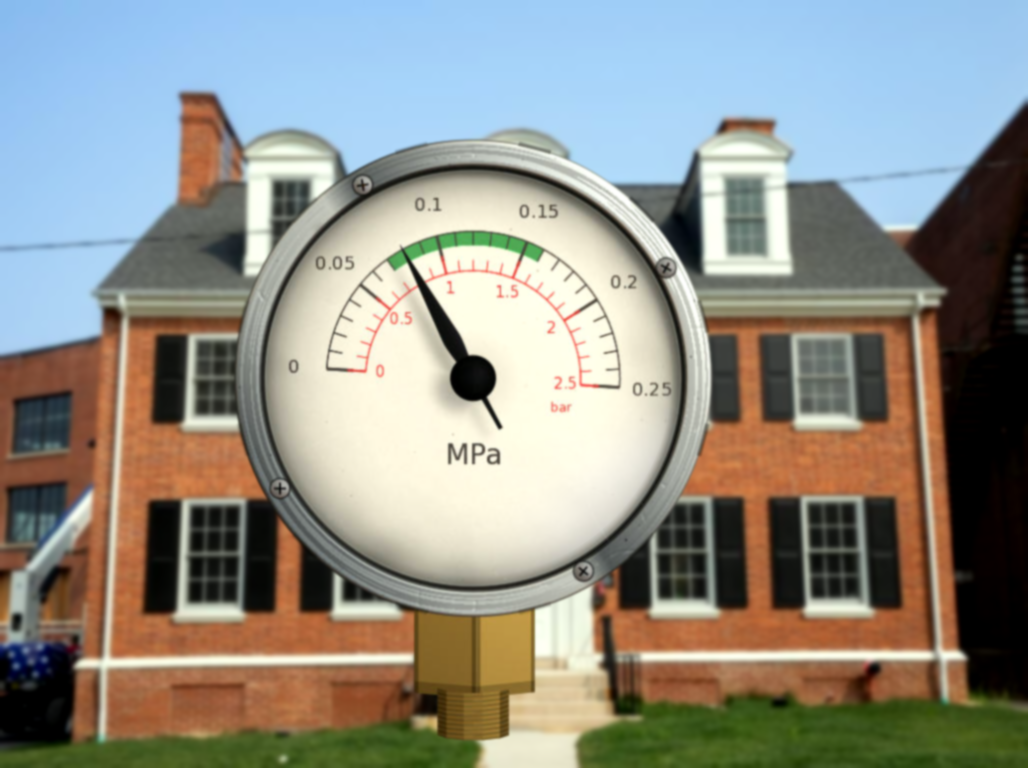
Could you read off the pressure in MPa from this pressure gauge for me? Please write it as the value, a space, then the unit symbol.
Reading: 0.08 MPa
